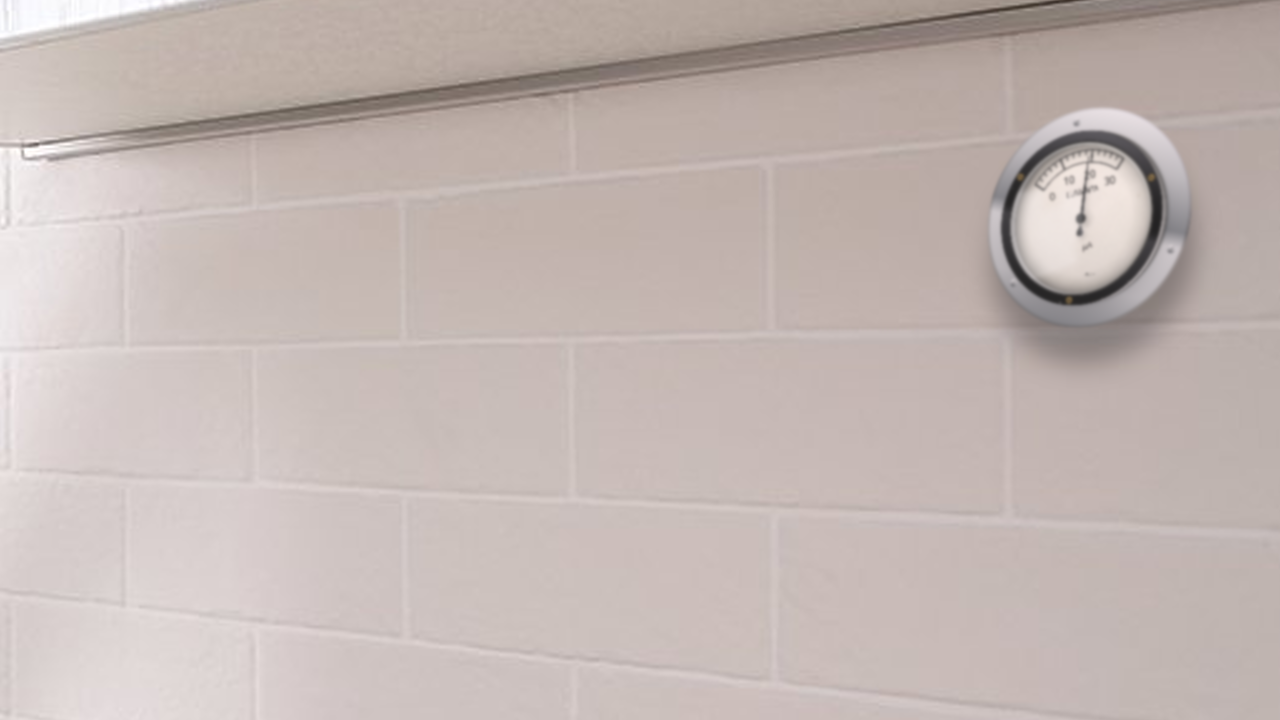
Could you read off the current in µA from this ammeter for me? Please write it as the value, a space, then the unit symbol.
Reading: 20 µA
